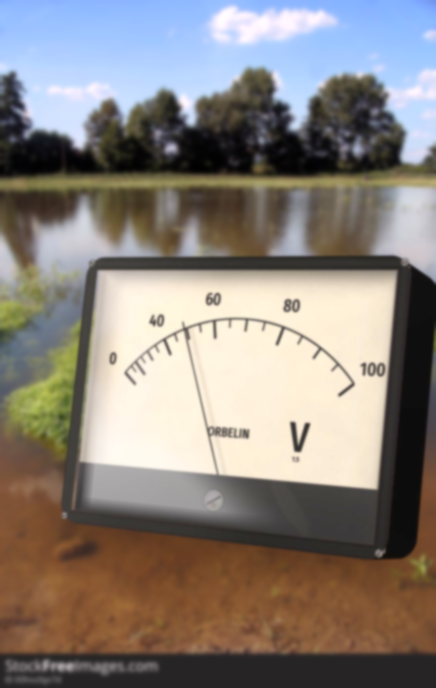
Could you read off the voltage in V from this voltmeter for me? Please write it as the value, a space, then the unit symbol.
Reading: 50 V
